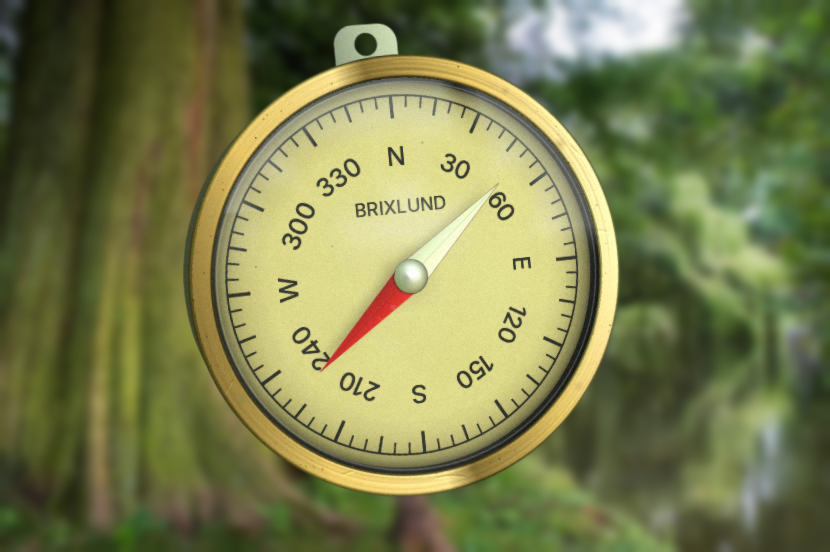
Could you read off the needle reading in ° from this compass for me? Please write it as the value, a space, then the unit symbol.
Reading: 230 °
